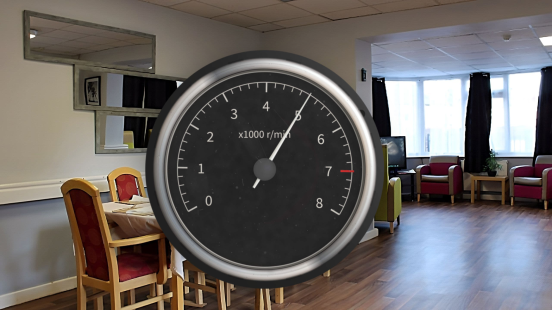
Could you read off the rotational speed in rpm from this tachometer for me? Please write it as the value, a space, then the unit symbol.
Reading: 5000 rpm
